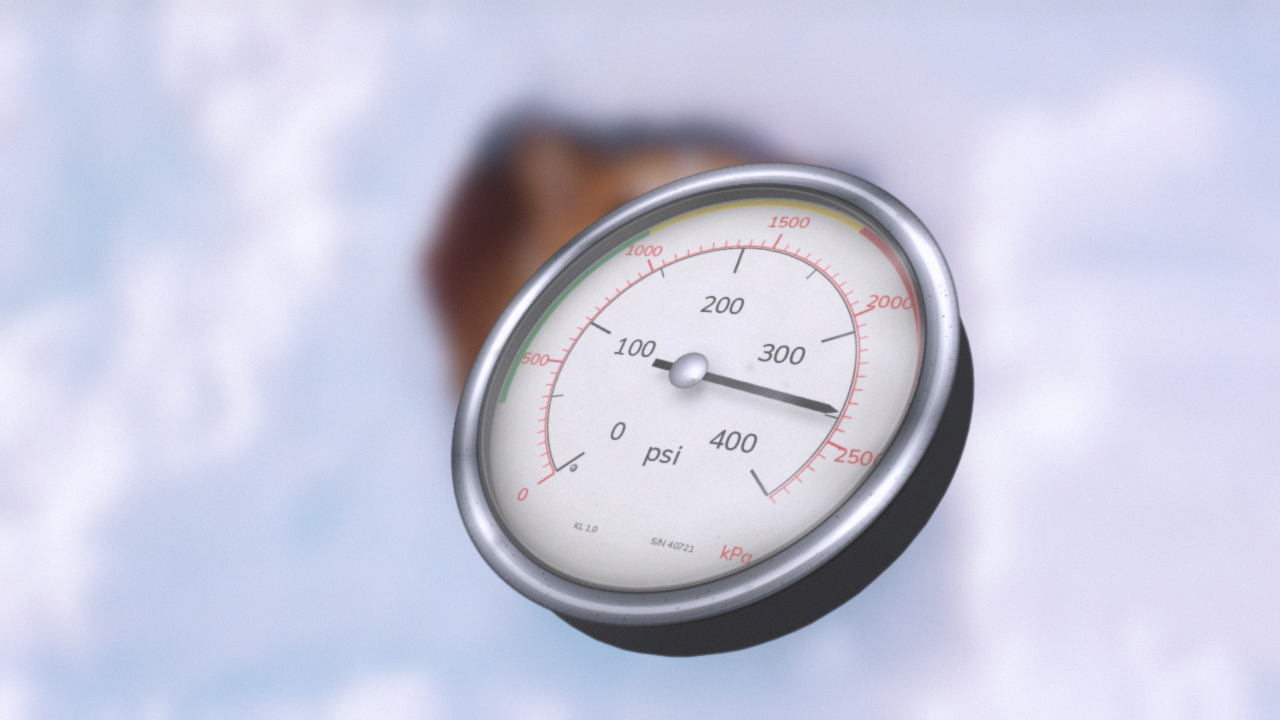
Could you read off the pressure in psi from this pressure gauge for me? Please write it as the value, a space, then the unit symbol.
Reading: 350 psi
